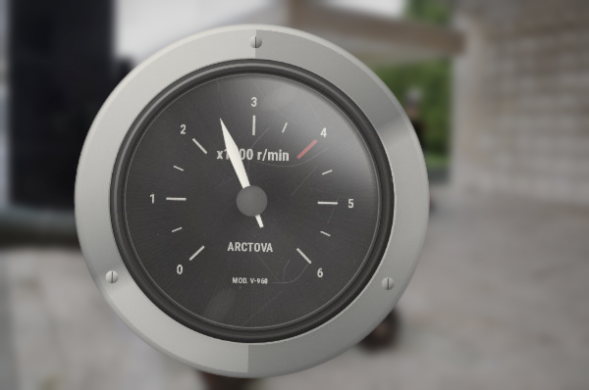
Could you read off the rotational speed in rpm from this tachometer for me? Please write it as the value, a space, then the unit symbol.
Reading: 2500 rpm
